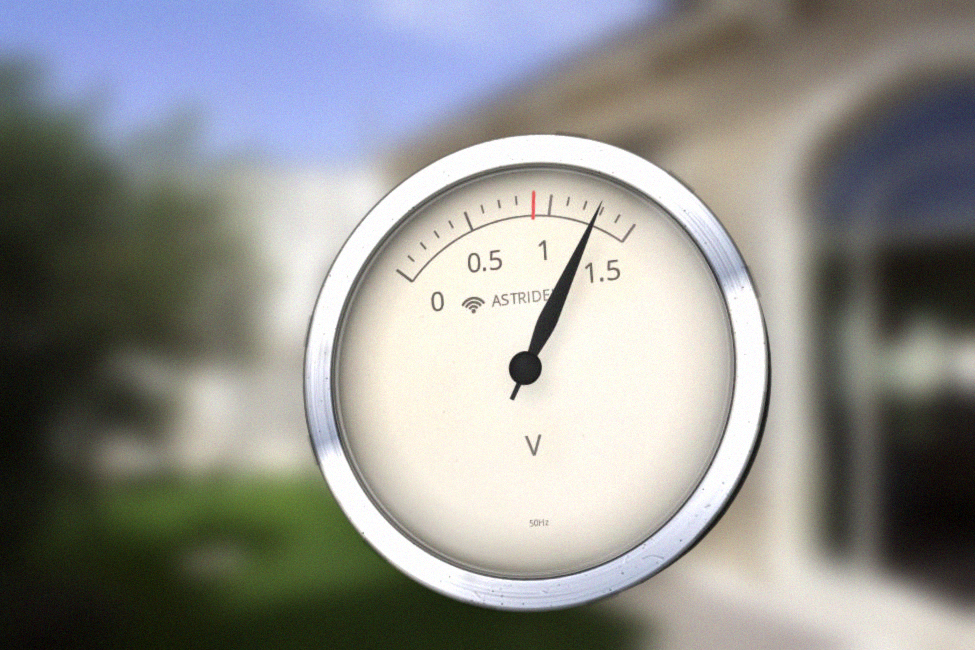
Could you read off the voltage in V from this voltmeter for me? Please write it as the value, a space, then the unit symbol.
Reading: 1.3 V
